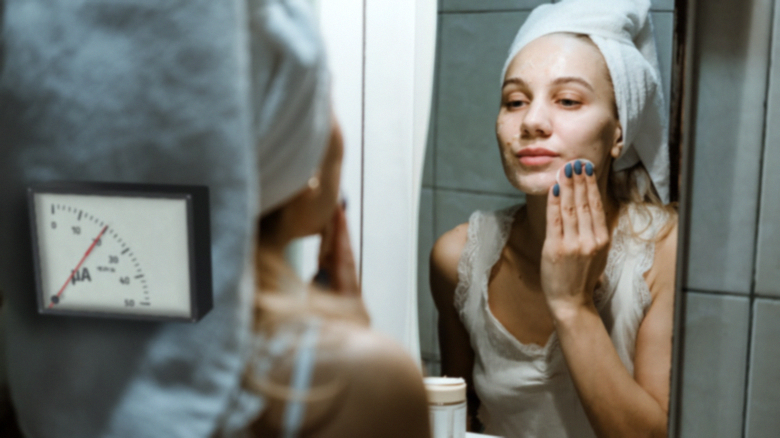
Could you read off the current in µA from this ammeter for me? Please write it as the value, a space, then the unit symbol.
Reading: 20 µA
